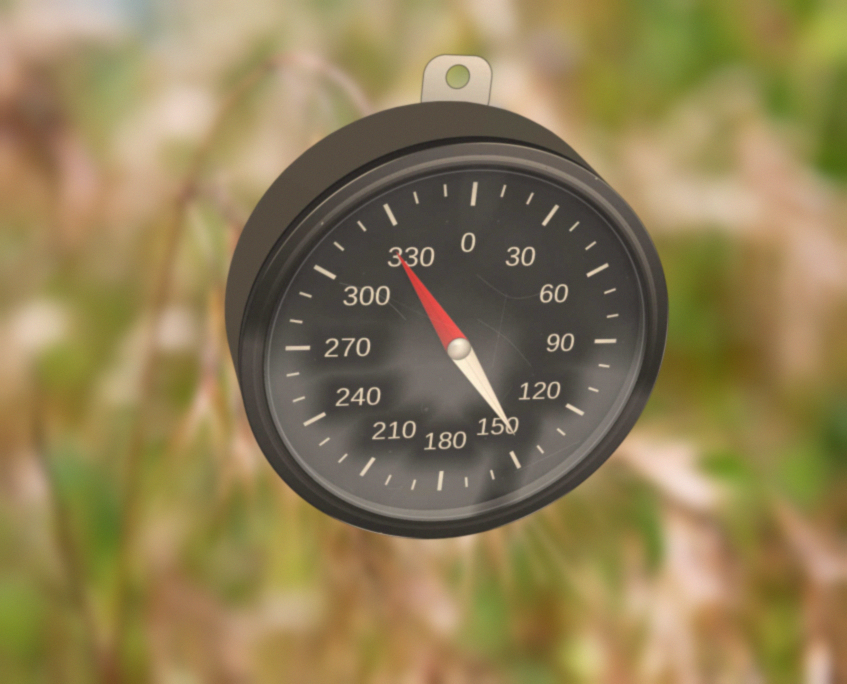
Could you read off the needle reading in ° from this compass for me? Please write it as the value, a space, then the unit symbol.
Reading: 325 °
